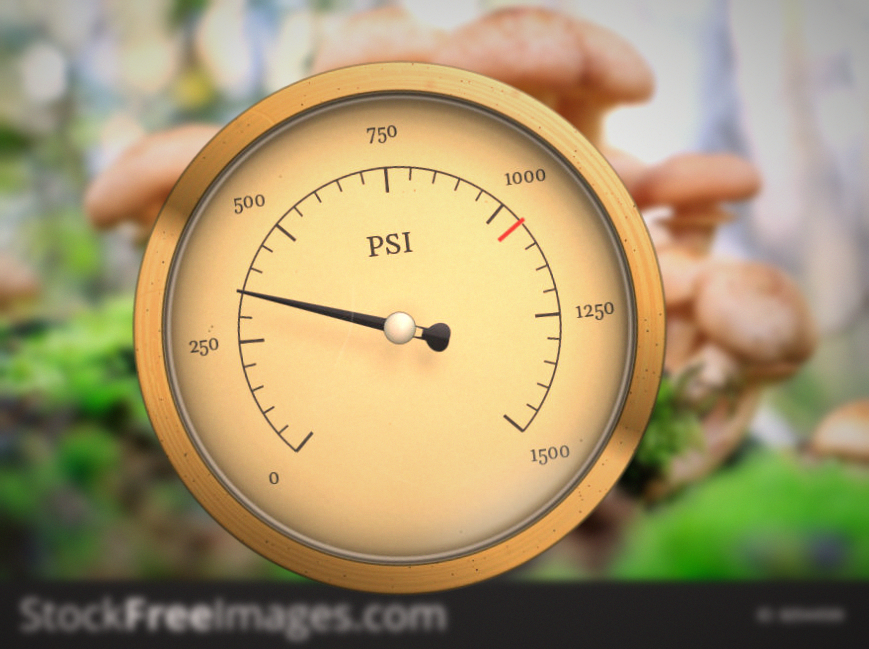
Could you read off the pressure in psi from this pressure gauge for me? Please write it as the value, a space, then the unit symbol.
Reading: 350 psi
